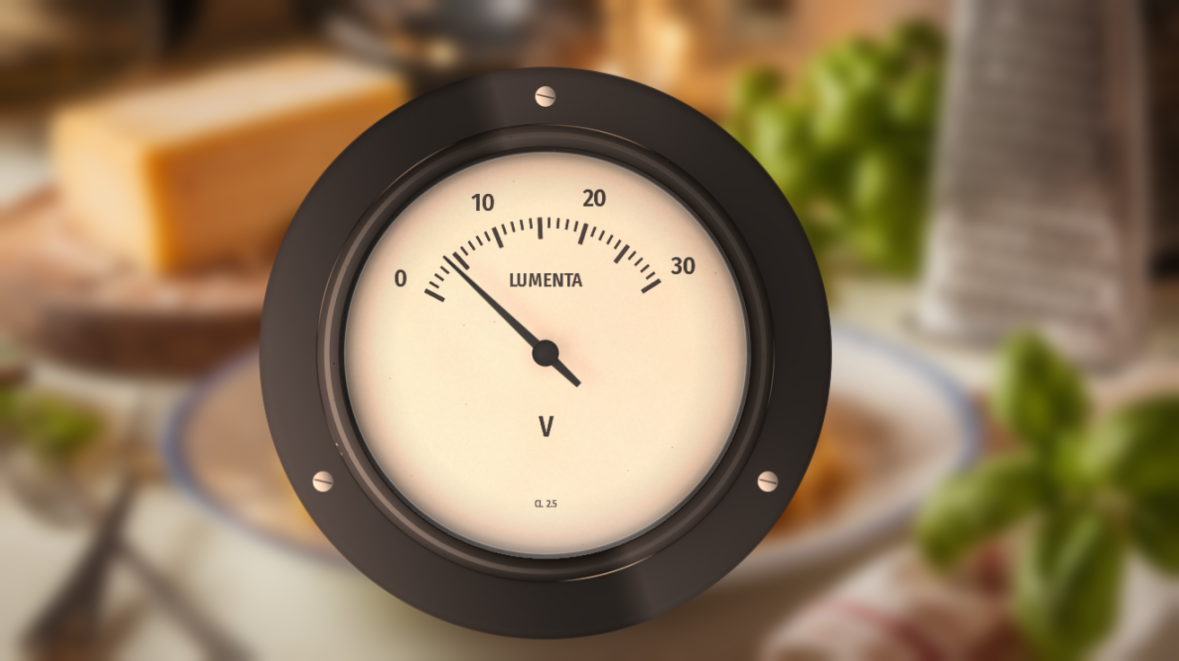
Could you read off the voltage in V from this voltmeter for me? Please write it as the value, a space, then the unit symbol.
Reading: 4 V
